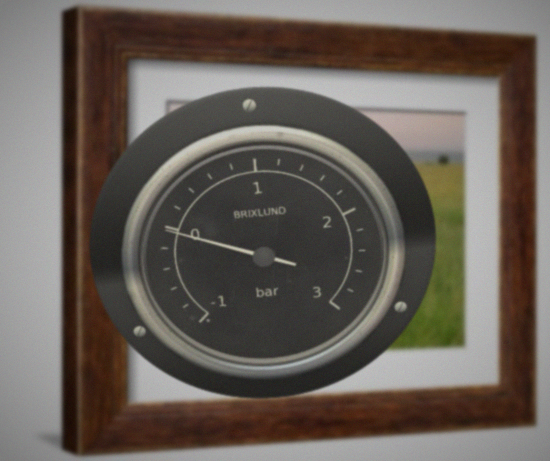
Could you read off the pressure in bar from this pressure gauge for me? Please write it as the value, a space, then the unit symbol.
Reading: 0 bar
